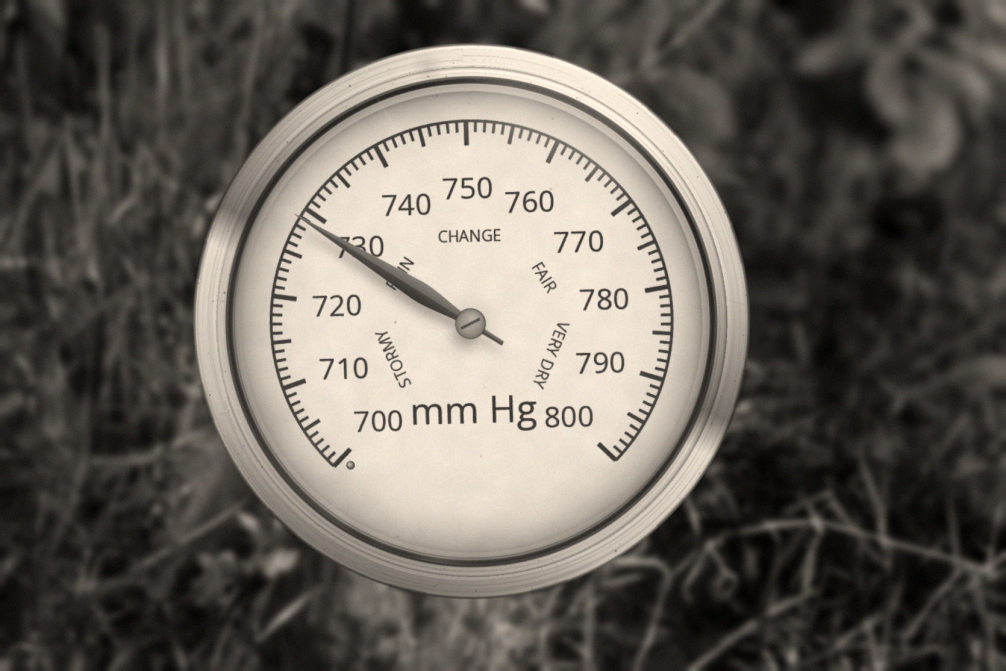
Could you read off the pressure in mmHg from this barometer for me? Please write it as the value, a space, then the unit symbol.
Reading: 729 mmHg
